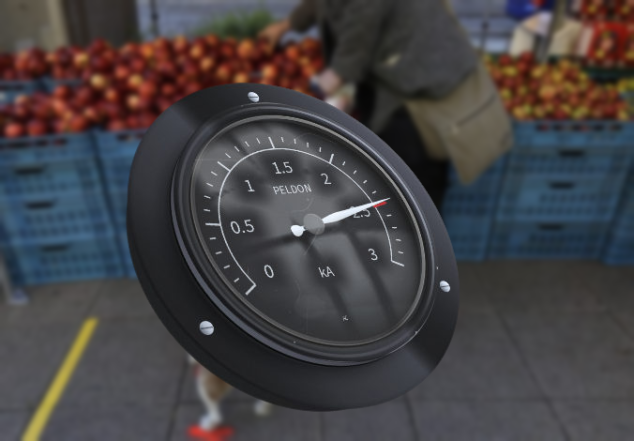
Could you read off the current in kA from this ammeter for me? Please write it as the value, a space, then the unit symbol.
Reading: 2.5 kA
